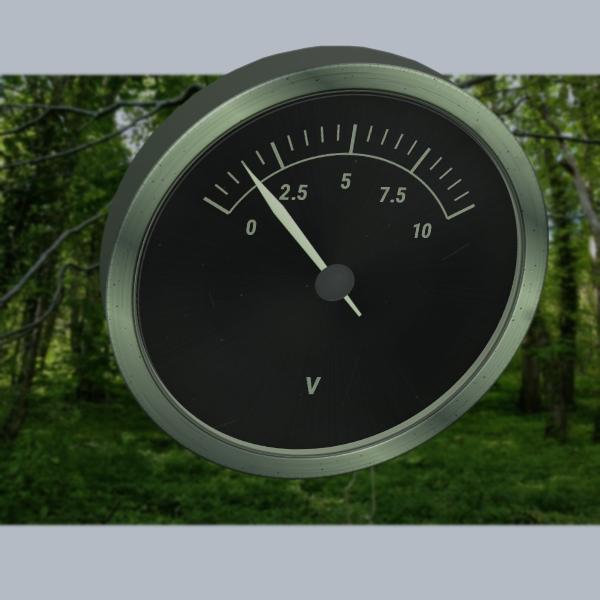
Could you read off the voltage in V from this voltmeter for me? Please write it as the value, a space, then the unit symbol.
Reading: 1.5 V
